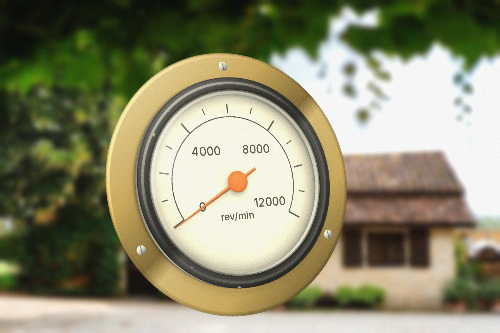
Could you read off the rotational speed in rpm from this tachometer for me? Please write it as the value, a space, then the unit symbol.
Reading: 0 rpm
